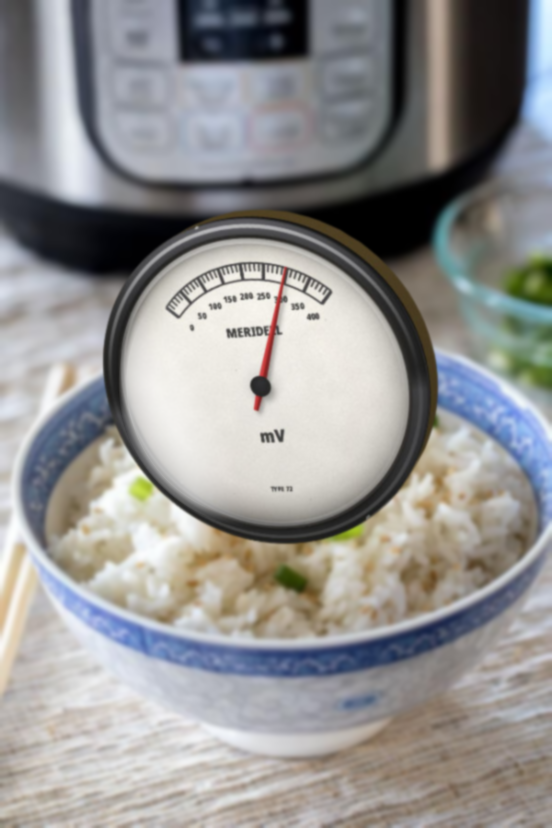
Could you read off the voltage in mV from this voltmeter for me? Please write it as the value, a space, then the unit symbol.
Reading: 300 mV
